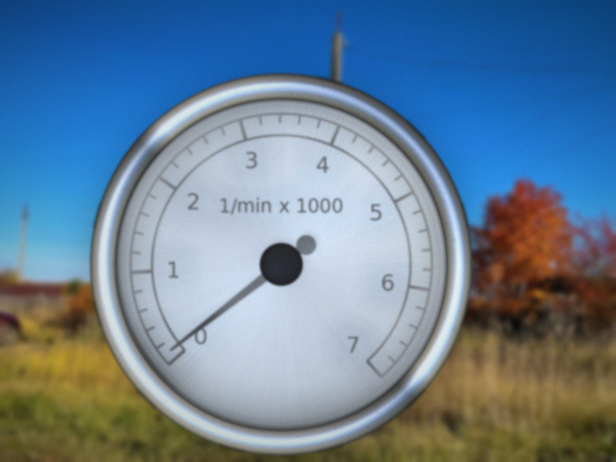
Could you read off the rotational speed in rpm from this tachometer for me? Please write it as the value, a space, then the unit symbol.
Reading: 100 rpm
